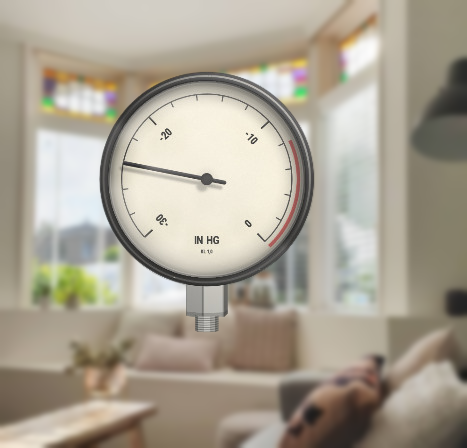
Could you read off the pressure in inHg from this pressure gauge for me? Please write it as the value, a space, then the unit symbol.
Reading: -24 inHg
